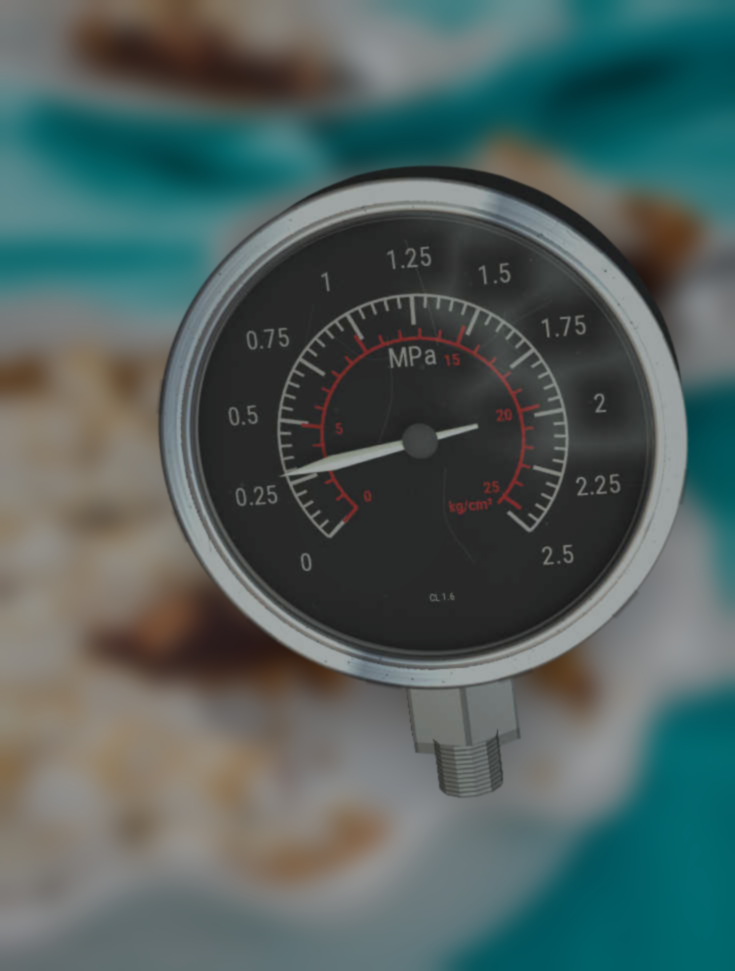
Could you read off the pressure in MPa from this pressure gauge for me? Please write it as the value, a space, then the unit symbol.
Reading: 0.3 MPa
